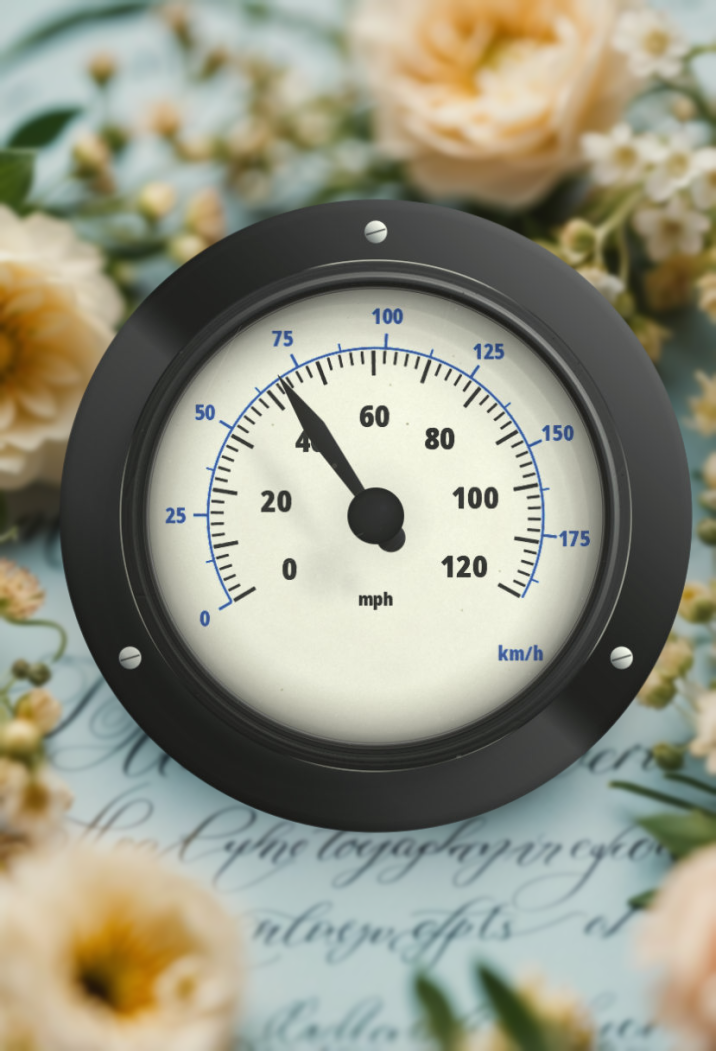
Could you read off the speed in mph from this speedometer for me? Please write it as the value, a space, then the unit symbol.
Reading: 43 mph
